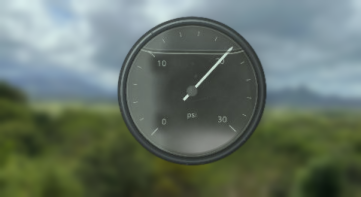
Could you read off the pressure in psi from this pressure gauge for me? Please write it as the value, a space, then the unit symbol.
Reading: 20 psi
